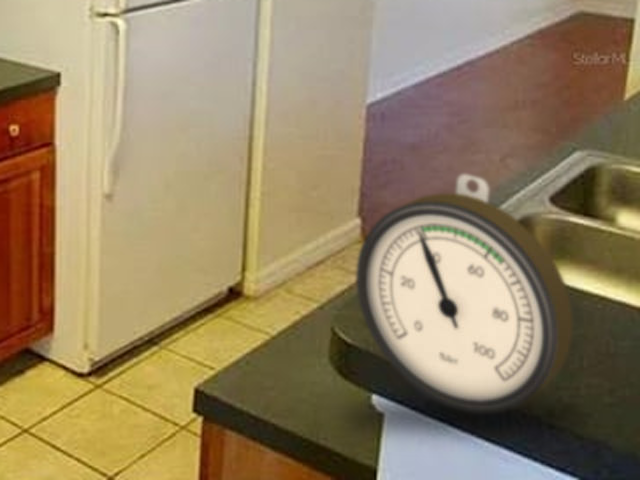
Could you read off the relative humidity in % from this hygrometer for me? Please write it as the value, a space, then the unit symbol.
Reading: 40 %
